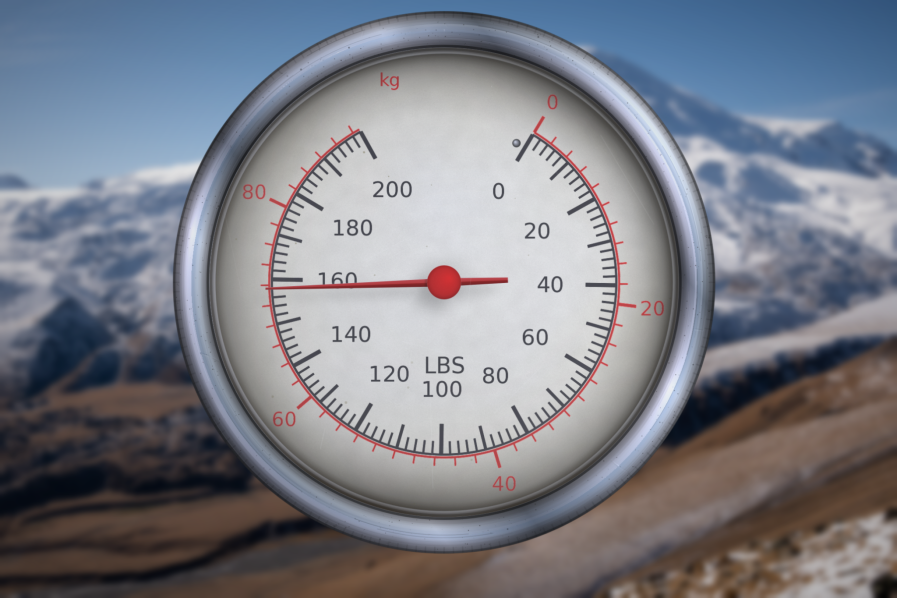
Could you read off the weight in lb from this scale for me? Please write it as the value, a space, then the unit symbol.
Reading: 158 lb
